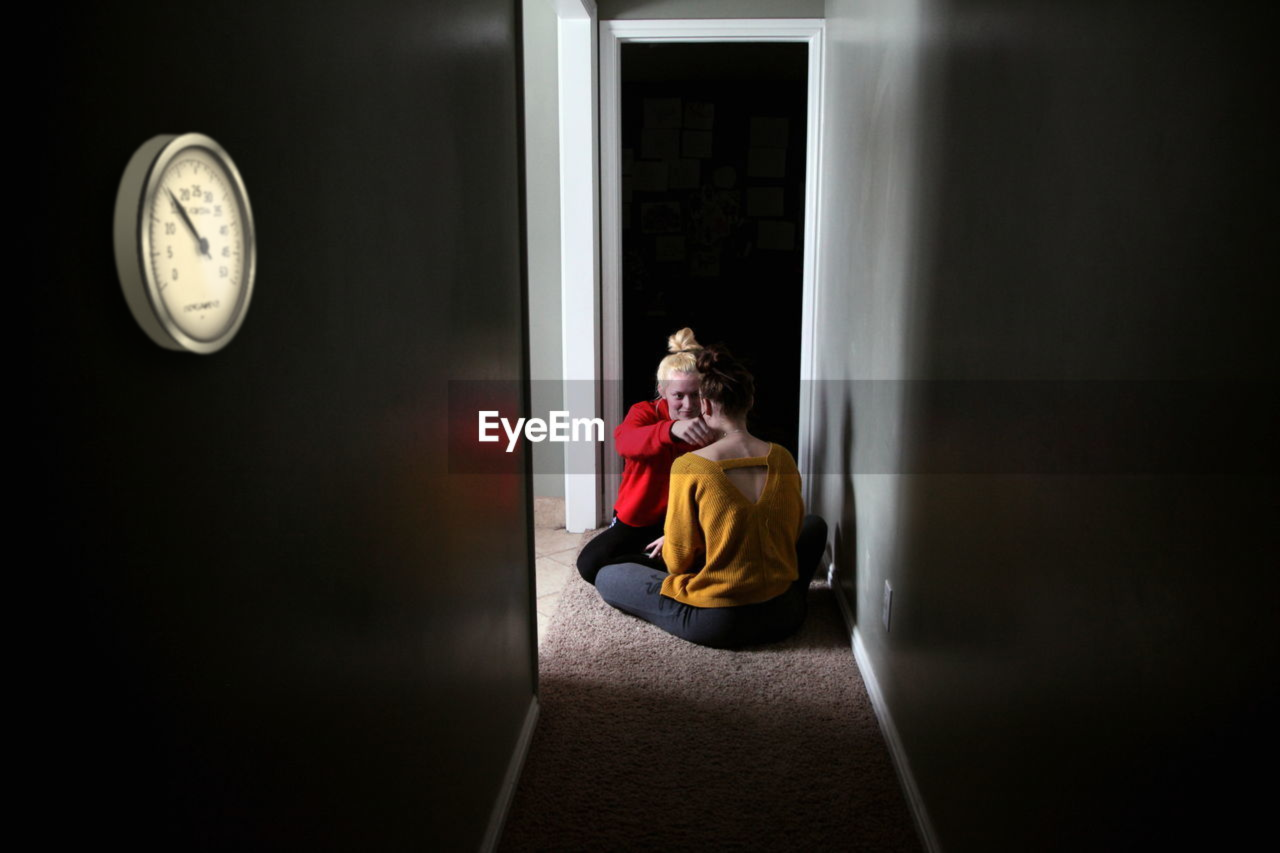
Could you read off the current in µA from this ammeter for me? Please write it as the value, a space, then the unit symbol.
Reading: 15 µA
